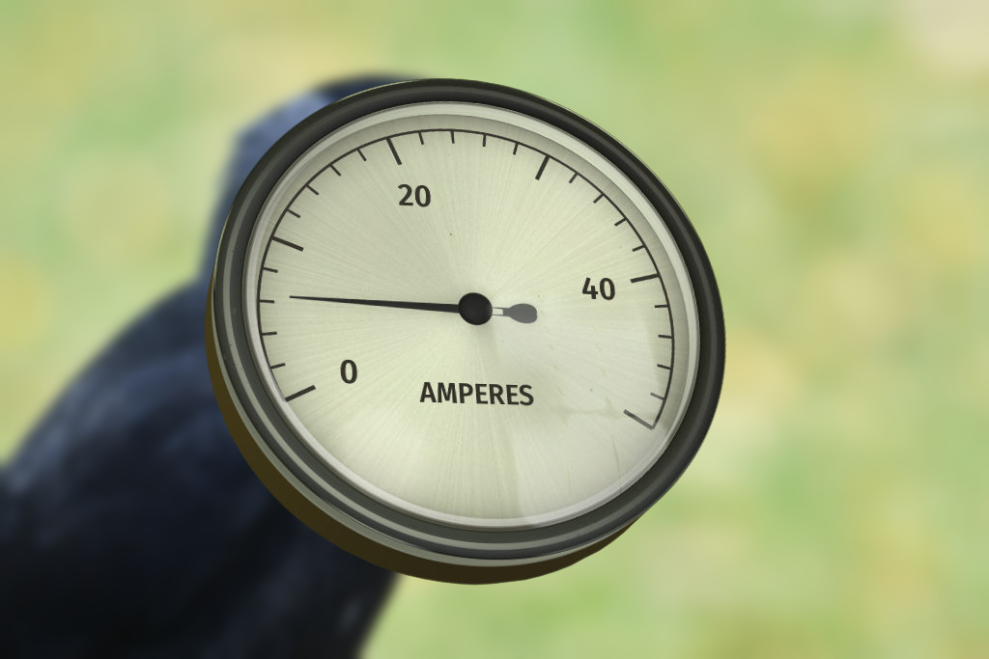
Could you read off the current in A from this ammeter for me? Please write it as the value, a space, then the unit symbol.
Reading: 6 A
